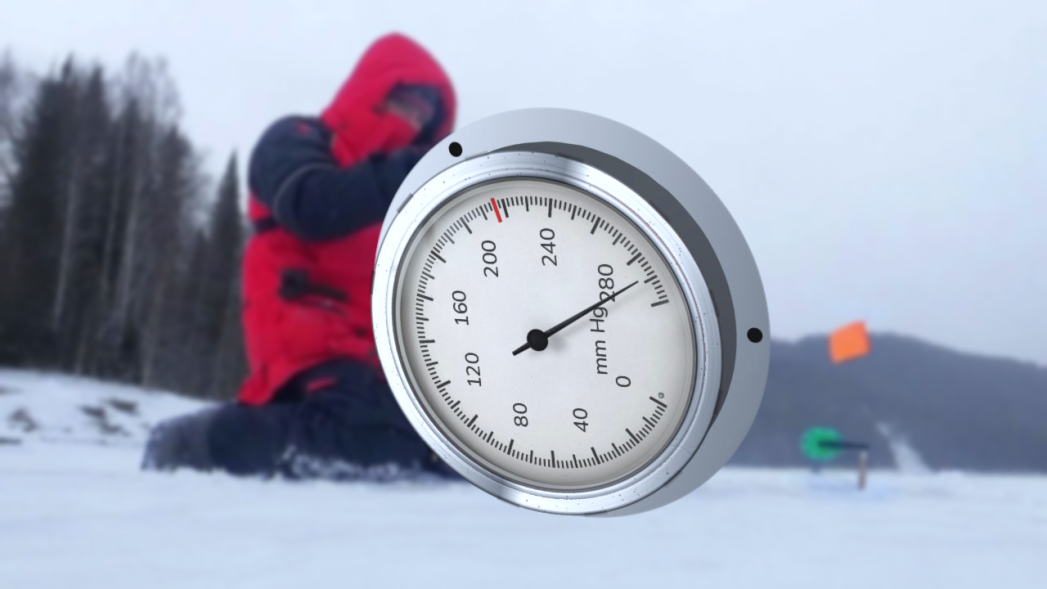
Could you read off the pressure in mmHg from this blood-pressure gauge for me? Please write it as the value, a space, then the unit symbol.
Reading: 288 mmHg
